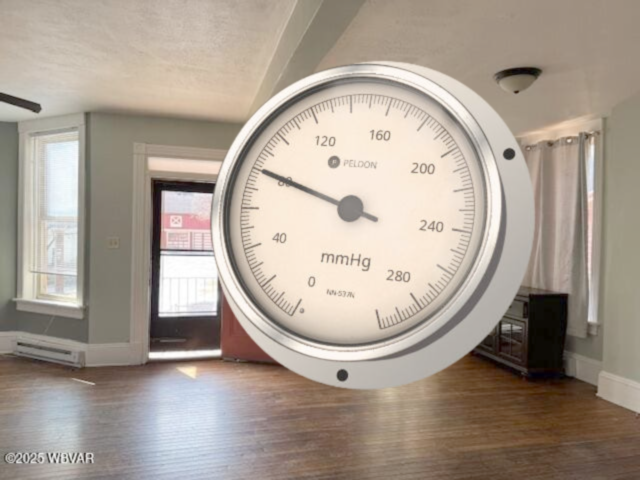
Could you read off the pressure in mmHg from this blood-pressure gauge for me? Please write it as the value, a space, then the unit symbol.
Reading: 80 mmHg
